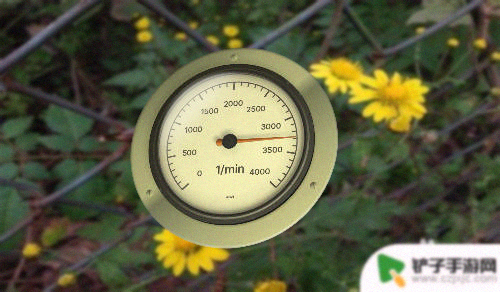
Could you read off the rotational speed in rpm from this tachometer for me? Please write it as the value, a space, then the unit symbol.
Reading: 3300 rpm
